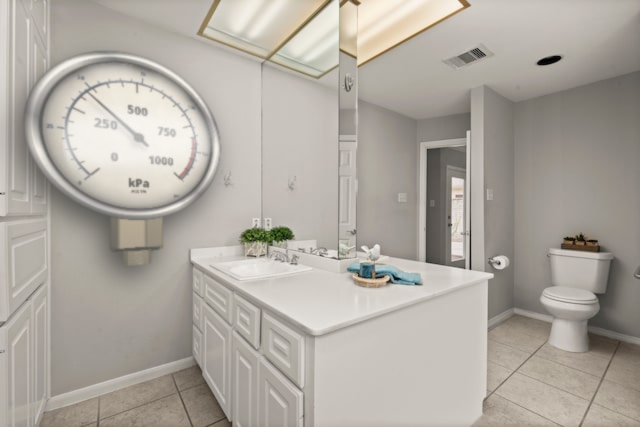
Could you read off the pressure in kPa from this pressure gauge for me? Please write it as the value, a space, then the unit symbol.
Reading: 325 kPa
